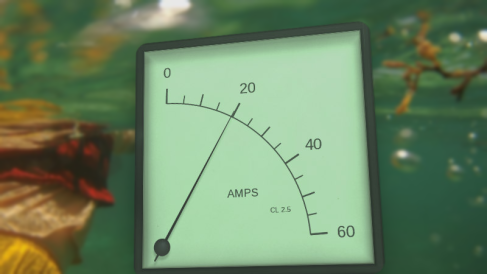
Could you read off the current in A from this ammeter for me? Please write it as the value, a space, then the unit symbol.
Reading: 20 A
